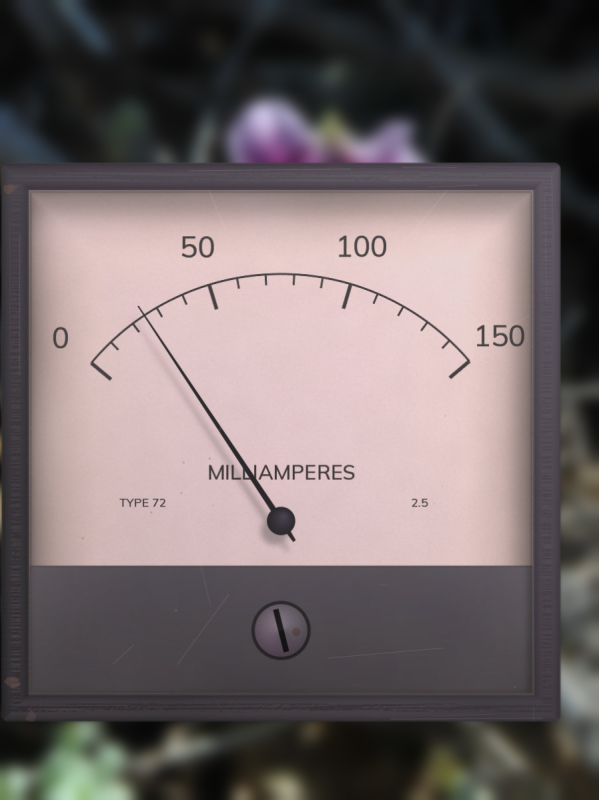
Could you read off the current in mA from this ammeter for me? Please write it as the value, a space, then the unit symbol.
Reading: 25 mA
